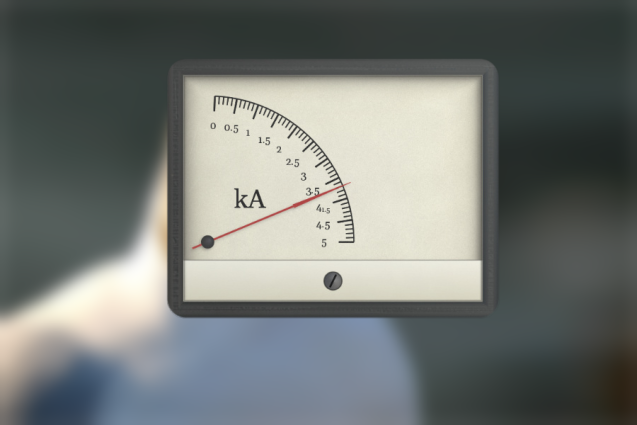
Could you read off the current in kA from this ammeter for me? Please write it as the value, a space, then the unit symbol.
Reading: 3.7 kA
